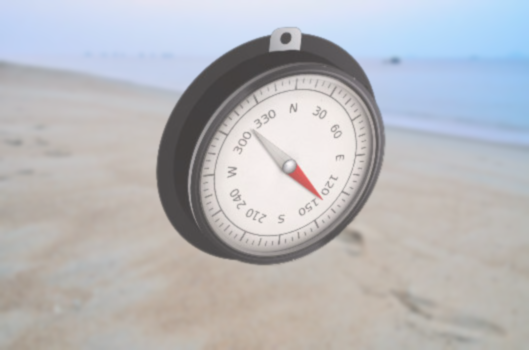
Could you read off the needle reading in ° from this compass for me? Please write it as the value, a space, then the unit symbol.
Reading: 135 °
